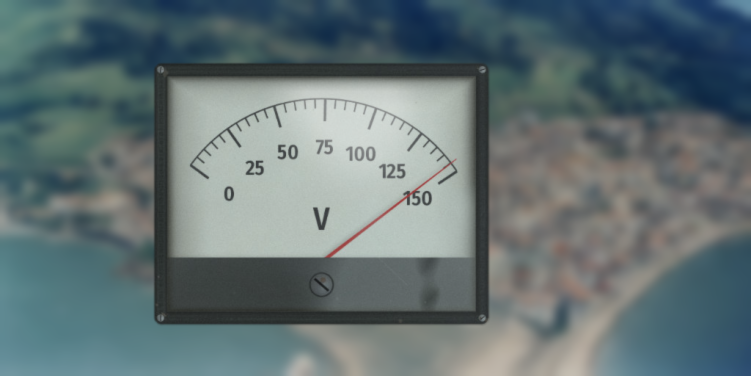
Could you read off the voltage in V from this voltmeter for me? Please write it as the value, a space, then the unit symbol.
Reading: 145 V
